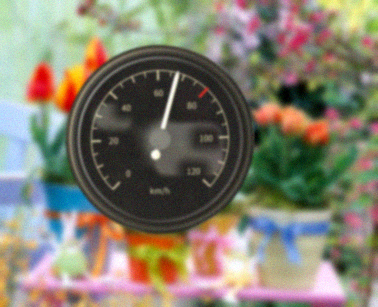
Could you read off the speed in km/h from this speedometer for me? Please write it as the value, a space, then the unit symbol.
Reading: 67.5 km/h
